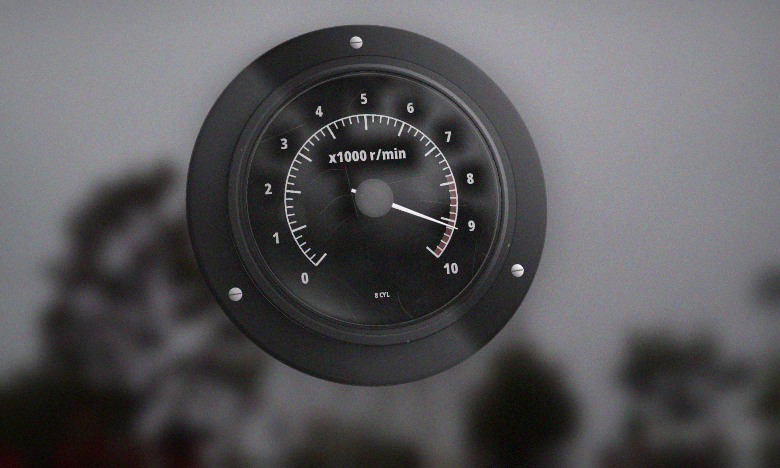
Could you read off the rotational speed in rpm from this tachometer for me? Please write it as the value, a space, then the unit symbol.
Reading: 9200 rpm
